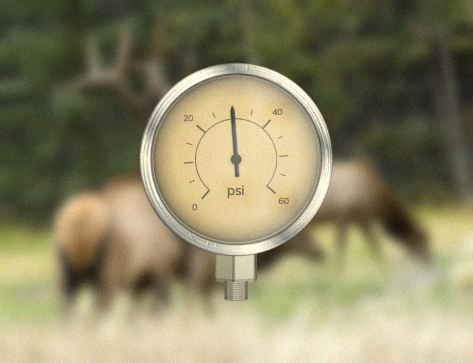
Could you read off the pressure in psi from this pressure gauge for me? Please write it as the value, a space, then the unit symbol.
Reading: 30 psi
